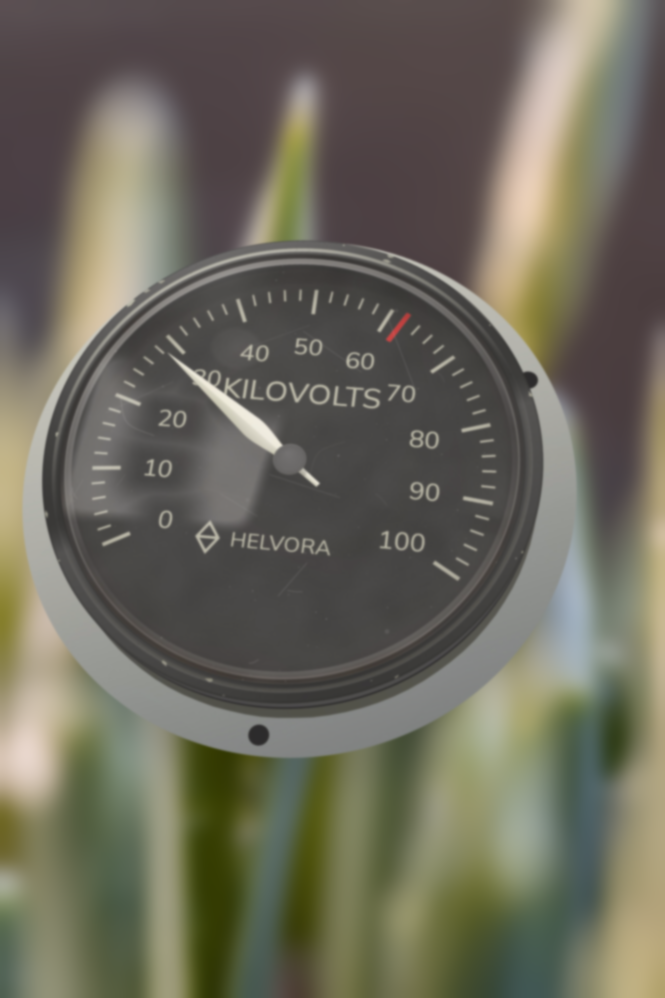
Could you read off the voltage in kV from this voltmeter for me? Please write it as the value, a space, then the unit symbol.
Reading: 28 kV
